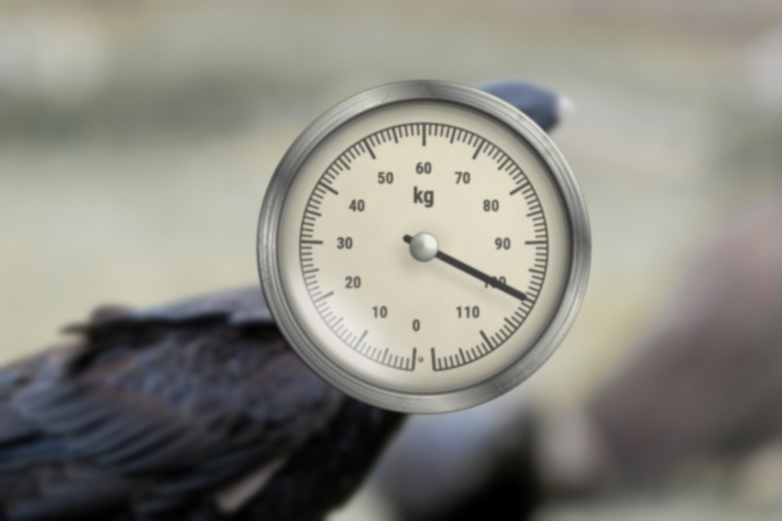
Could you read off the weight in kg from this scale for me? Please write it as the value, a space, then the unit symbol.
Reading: 100 kg
